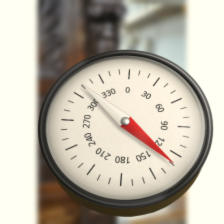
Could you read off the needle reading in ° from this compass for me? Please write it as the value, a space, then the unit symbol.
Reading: 130 °
